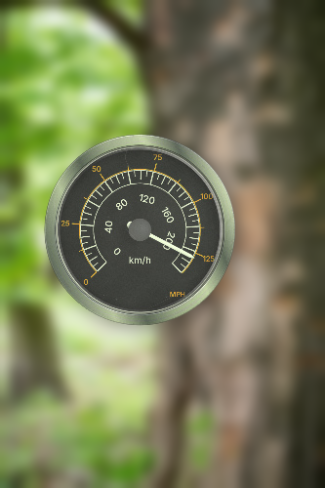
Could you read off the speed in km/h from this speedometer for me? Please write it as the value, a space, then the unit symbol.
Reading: 205 km/h
